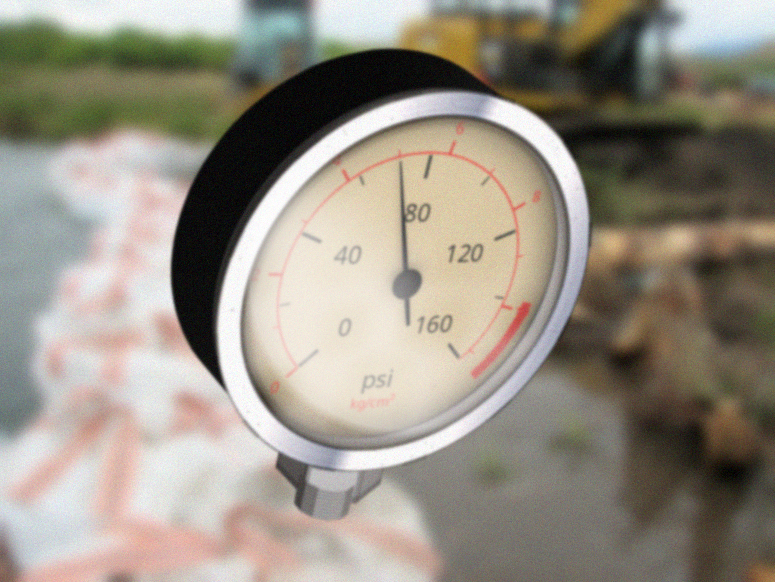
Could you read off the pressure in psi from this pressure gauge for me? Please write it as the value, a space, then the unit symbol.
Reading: 70 psi
